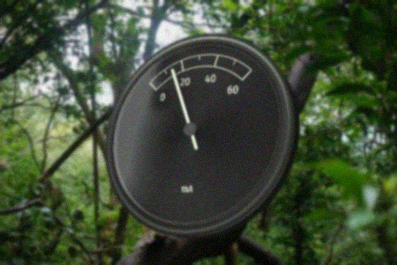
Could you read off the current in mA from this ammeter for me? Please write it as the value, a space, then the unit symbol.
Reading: 15 mA
